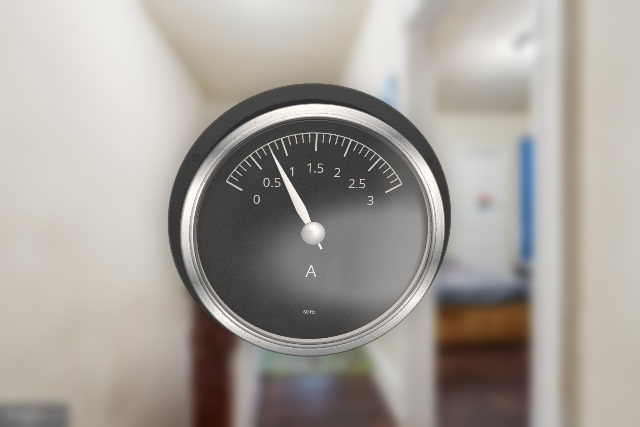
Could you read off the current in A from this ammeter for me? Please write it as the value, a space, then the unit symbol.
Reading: 0.8 A
